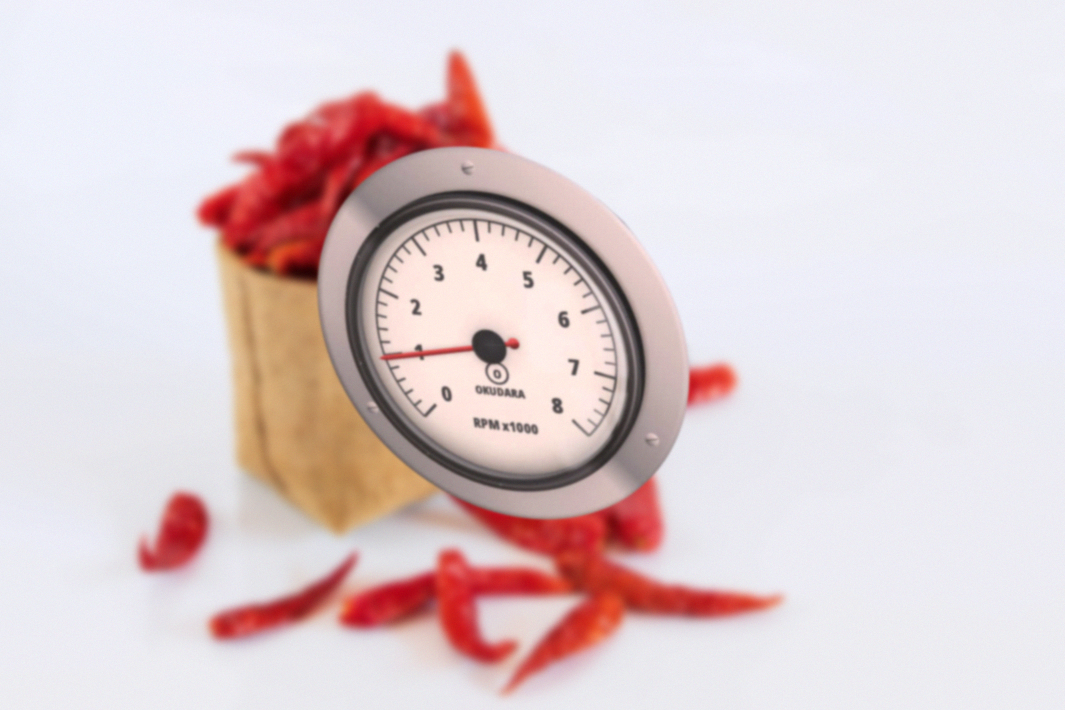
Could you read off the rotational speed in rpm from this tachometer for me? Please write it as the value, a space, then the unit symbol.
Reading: 1000 rpm
